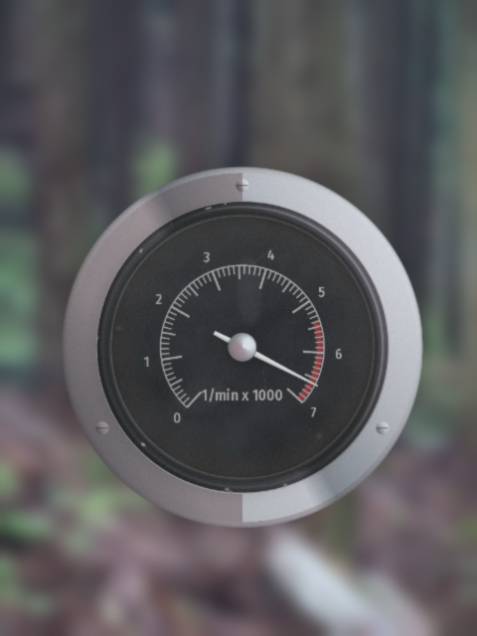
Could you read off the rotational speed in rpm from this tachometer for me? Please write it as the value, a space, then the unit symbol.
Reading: 6600 rpm
